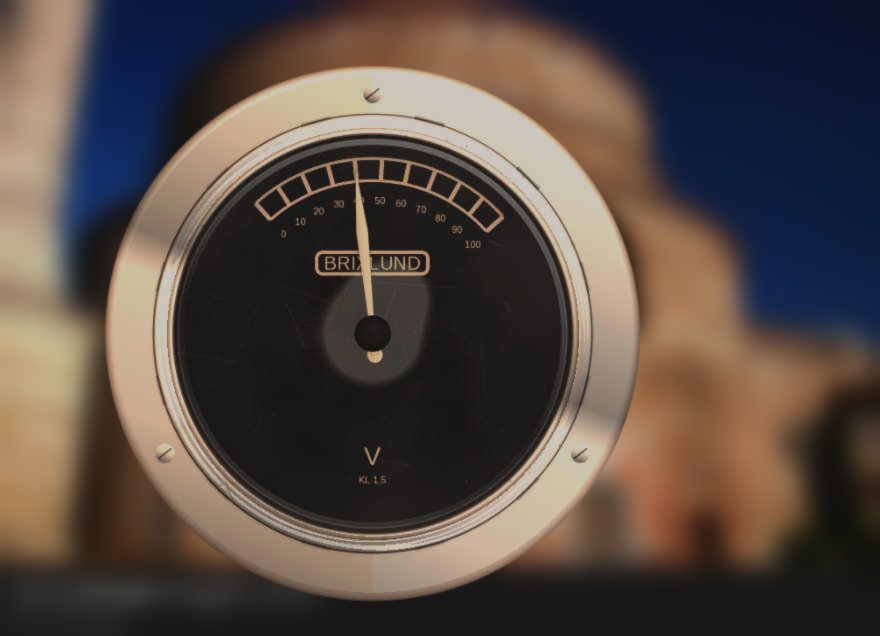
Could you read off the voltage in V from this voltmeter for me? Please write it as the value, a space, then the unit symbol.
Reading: 40 V
